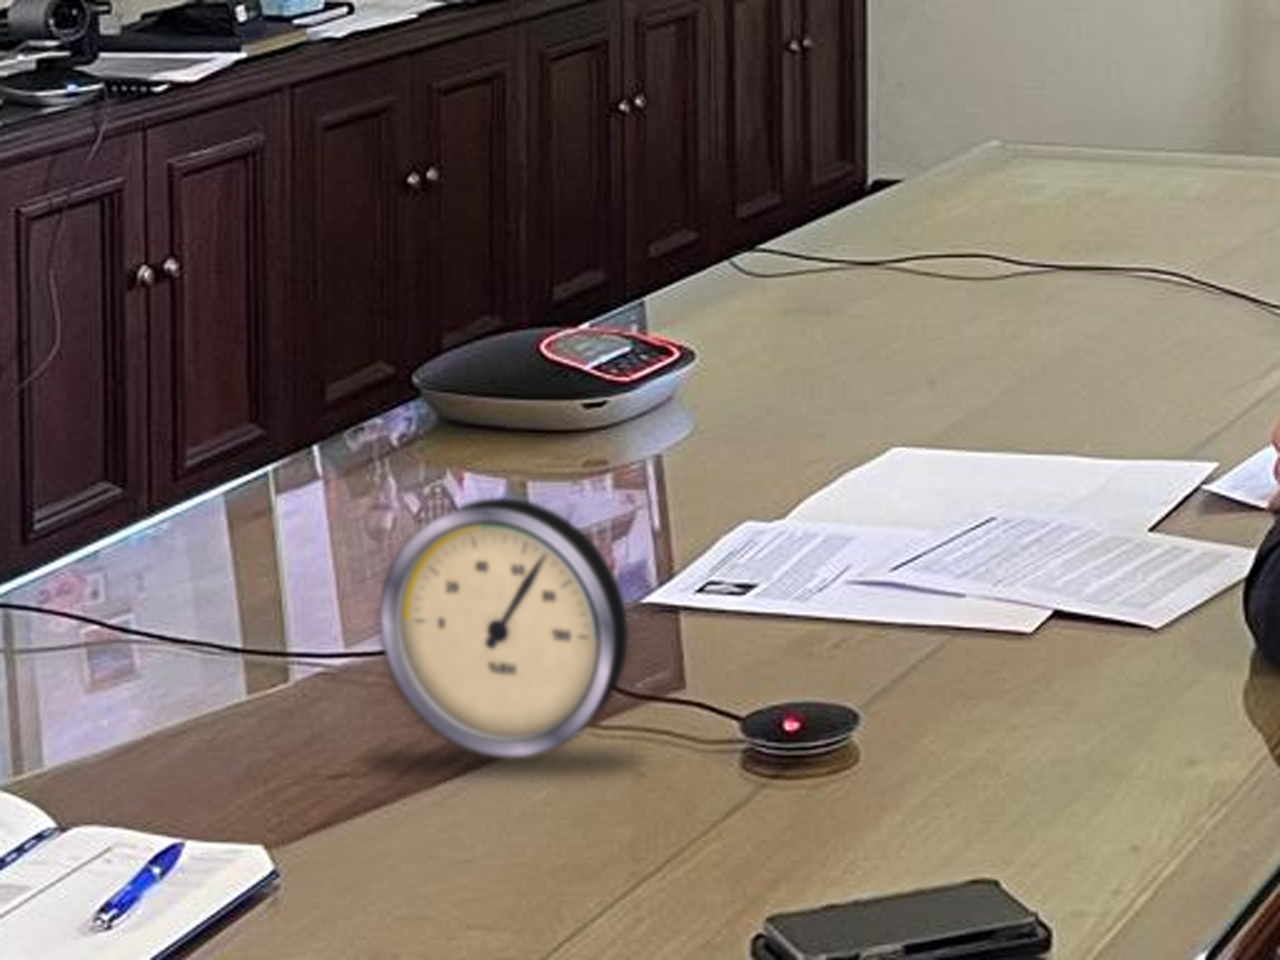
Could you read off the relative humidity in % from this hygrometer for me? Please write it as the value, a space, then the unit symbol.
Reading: 68 %
